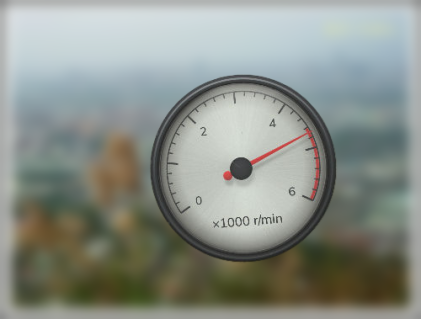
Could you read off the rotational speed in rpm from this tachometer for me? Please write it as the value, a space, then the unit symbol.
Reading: 4700 rpm
